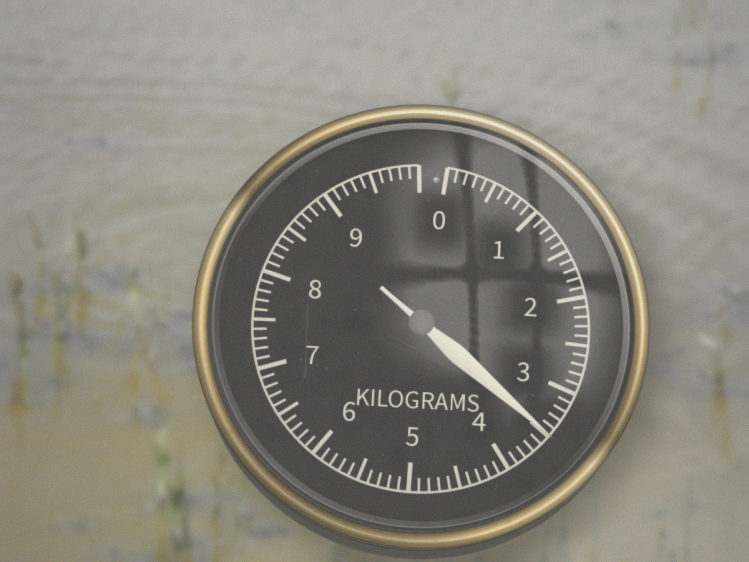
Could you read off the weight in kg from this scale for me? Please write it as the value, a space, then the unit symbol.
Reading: 3.5 kg
